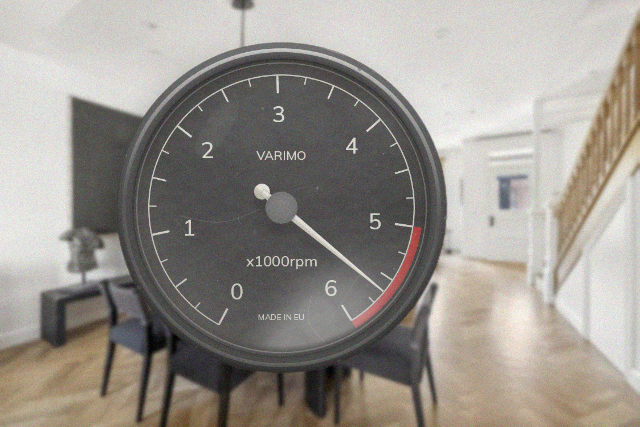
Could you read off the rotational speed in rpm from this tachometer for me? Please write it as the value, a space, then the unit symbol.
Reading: 5625 rpm
